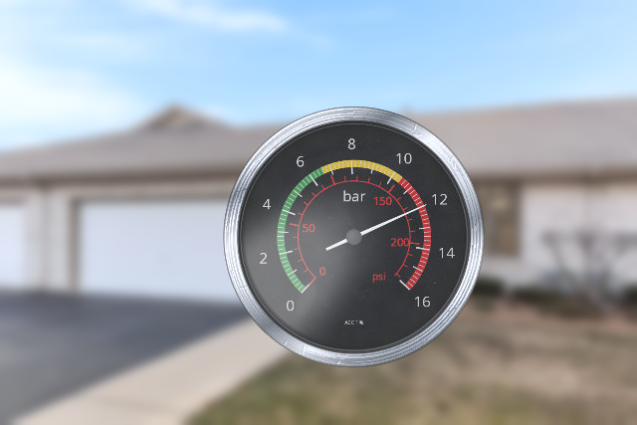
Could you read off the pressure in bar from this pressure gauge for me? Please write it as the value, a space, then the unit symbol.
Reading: 12 bar
